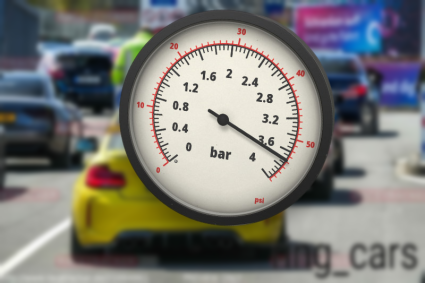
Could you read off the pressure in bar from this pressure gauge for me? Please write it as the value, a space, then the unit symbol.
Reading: 3.7 bar
